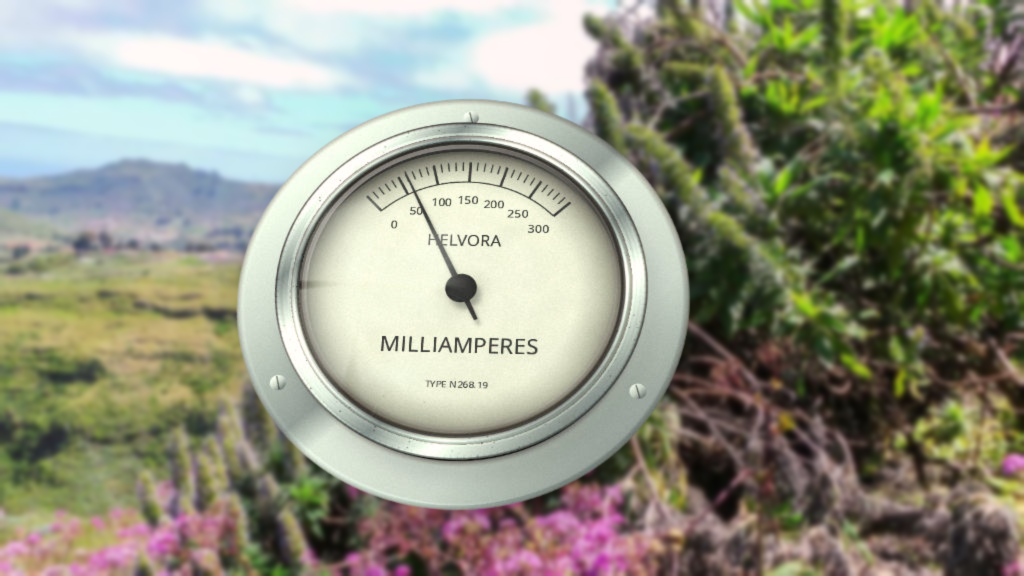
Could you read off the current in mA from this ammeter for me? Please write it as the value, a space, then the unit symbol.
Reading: 60 mA
